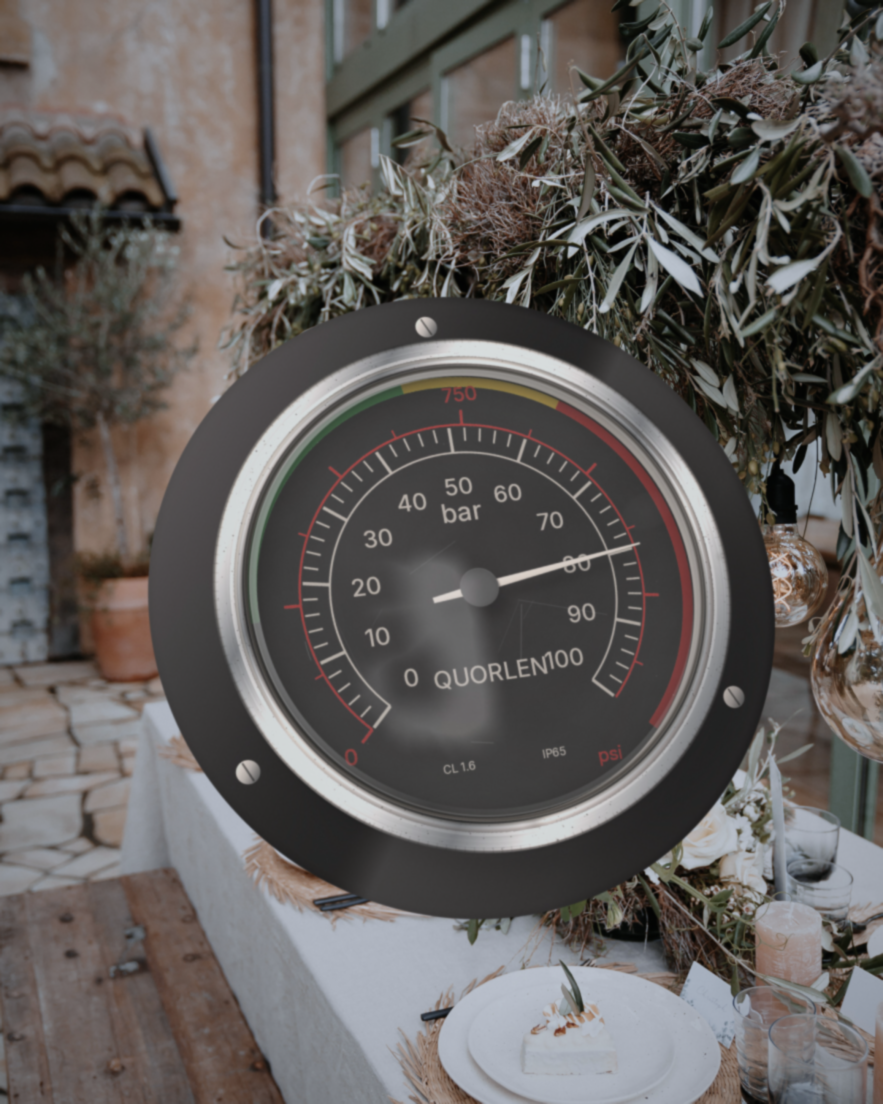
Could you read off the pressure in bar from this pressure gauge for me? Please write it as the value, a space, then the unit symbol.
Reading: 80 bar
